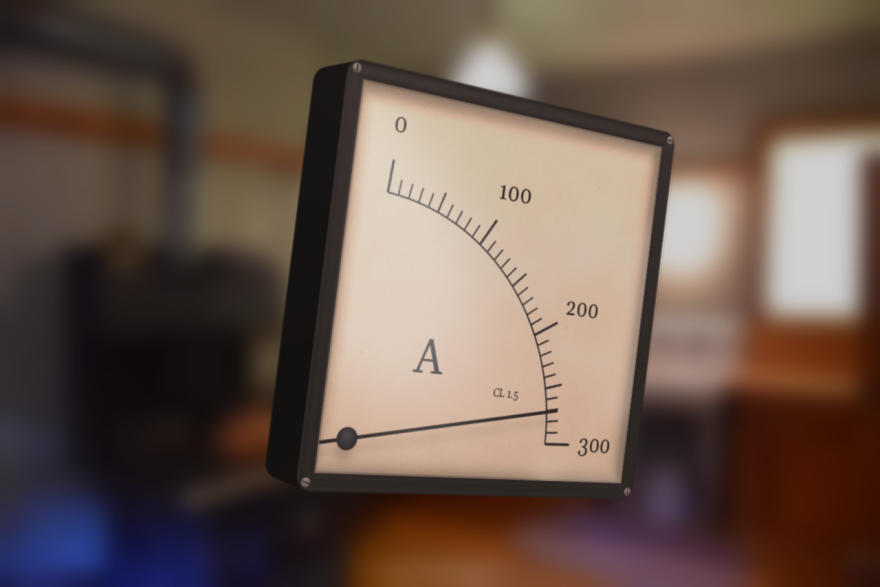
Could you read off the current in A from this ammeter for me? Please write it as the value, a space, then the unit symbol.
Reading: 270 A
